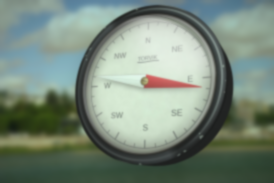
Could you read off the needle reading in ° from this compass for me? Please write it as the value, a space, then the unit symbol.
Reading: 100 °
